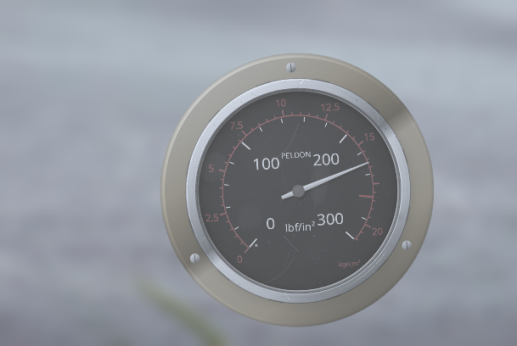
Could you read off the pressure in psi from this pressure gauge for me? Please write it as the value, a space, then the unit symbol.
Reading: 230 psi
